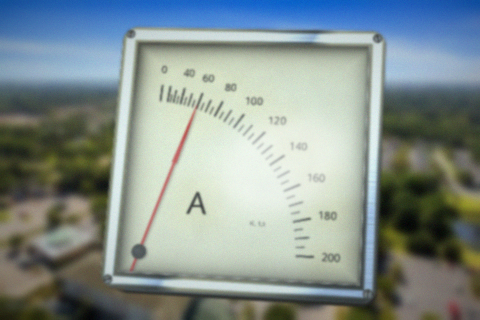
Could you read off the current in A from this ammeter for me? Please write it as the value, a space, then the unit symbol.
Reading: 60 A
